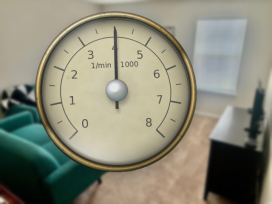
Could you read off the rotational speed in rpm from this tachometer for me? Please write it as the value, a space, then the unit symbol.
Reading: 4000 rpm
